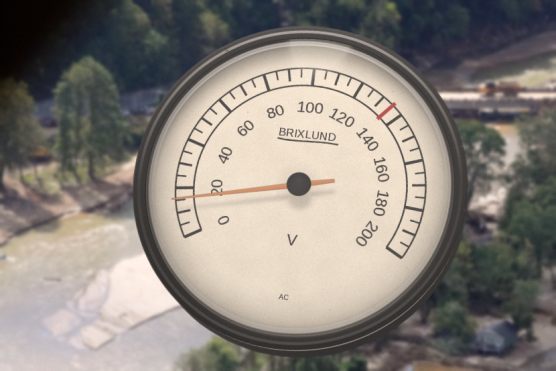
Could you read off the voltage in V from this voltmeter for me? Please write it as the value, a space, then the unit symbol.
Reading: 15 V
